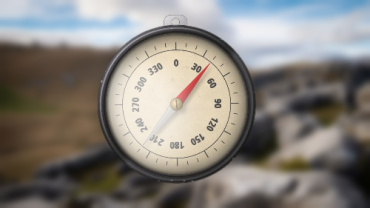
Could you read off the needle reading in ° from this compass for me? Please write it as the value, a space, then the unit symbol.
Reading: 40 °
